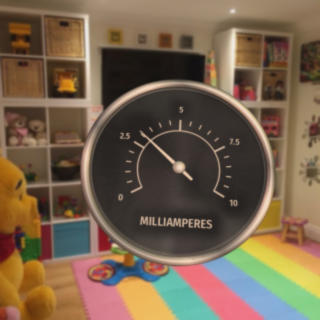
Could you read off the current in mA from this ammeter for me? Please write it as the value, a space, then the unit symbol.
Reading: 3 mA
